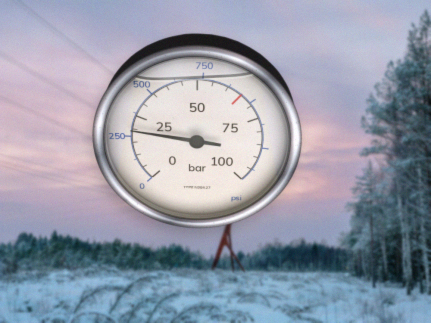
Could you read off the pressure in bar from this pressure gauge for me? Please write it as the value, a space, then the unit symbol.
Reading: 20 bar
